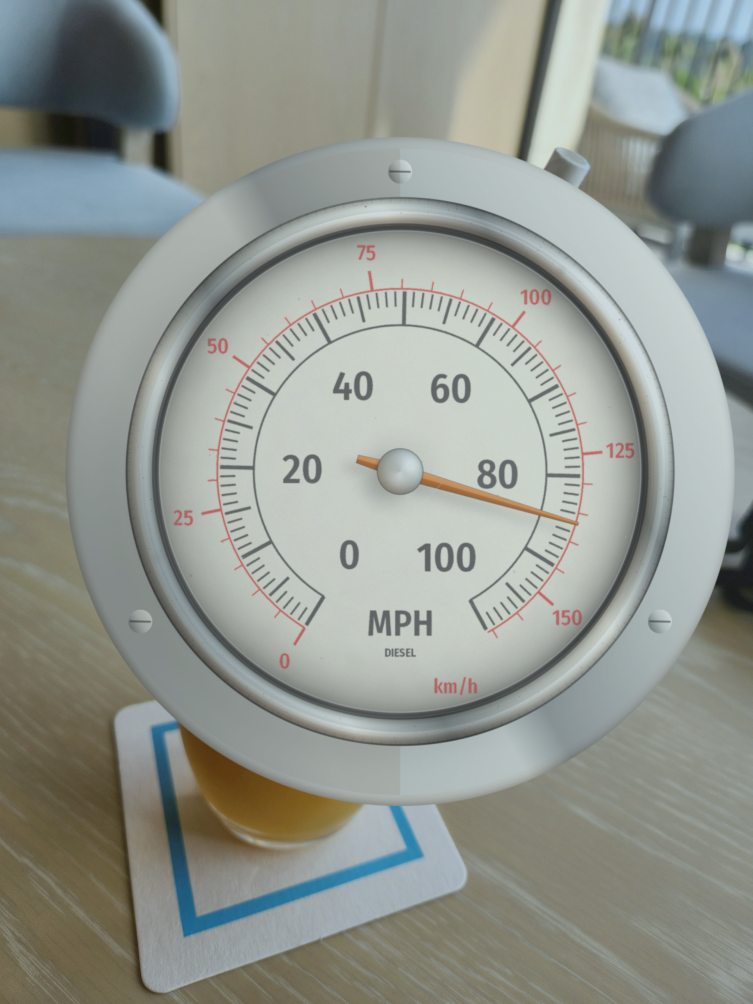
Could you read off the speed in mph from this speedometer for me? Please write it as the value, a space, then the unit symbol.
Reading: 85 mph
